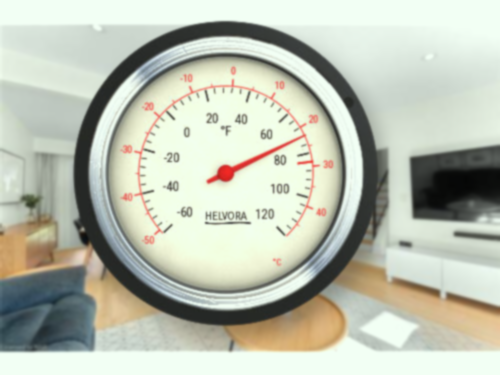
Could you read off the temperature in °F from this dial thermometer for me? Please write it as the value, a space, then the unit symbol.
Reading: 72 °F
